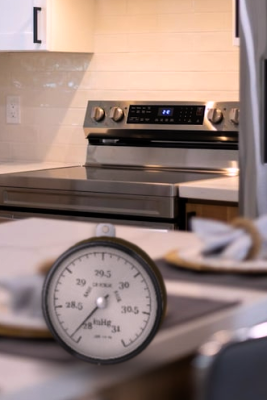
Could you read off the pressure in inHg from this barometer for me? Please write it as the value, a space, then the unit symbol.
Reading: 28.1 inHg
